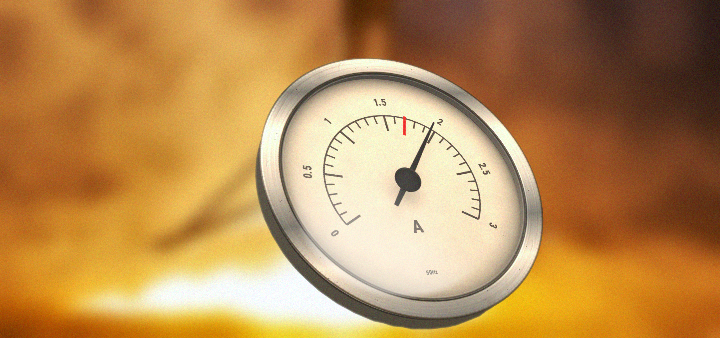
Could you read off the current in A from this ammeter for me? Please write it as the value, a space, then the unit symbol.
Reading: 1.95 A
